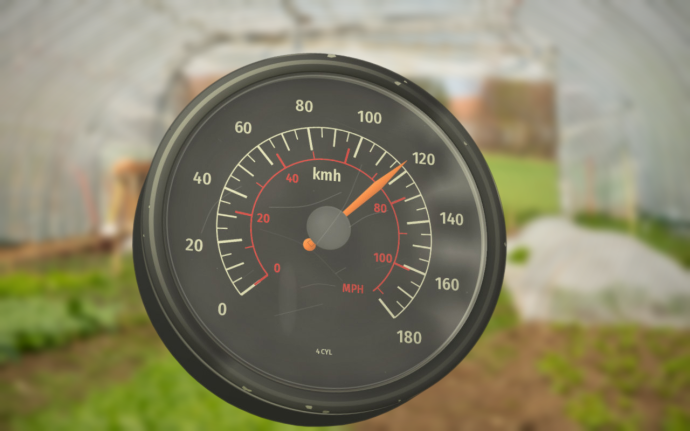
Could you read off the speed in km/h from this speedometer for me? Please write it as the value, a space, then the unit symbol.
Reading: 117.5 km/h
